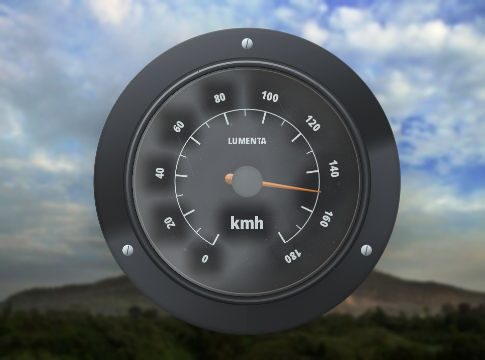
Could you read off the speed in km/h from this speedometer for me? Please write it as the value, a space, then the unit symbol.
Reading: 150 km/h
